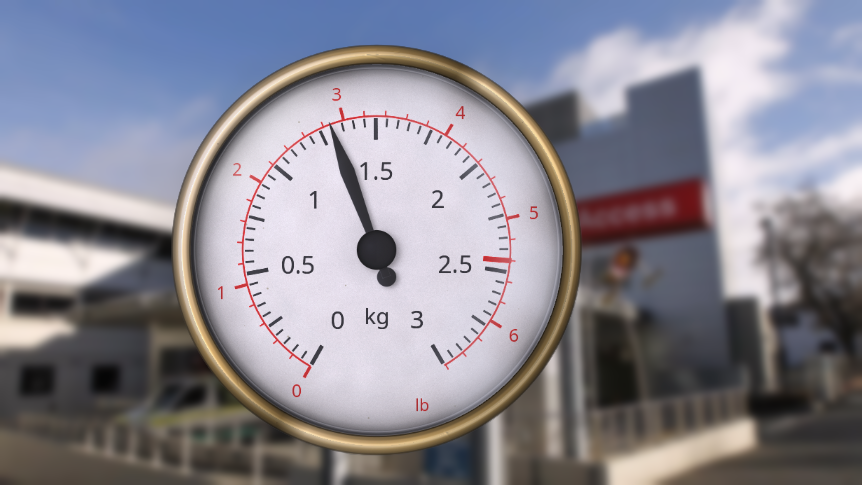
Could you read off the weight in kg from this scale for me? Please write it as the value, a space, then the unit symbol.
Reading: 1.3 kg
